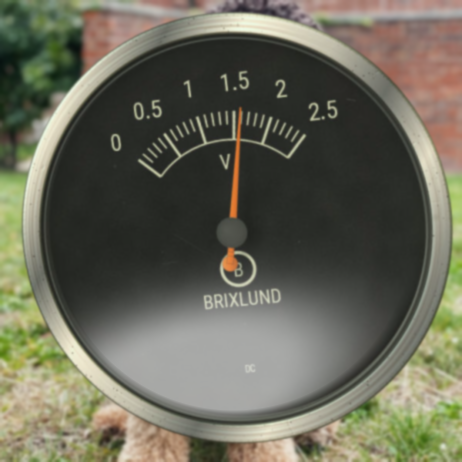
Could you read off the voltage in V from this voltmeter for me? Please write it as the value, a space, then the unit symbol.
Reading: 1.6 V
